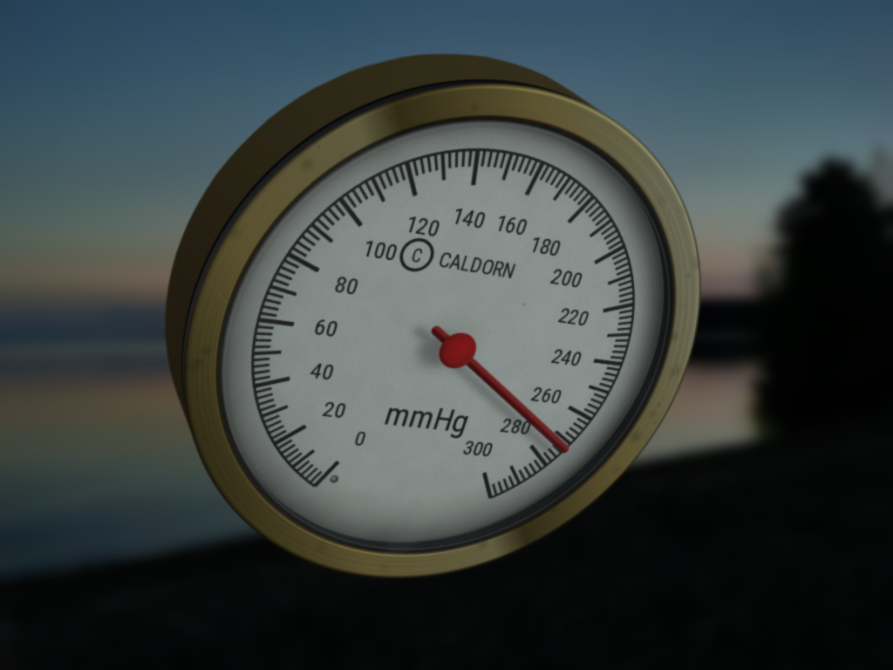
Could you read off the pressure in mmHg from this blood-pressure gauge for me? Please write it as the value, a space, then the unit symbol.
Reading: 272 mmHg
